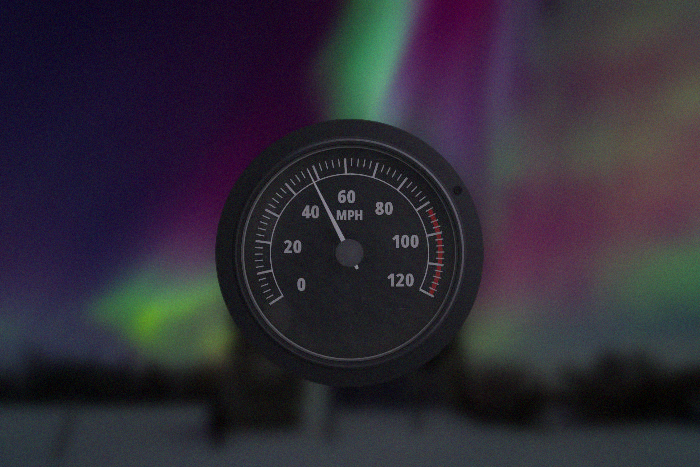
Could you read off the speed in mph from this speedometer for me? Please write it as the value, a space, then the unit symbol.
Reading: 48 mph
